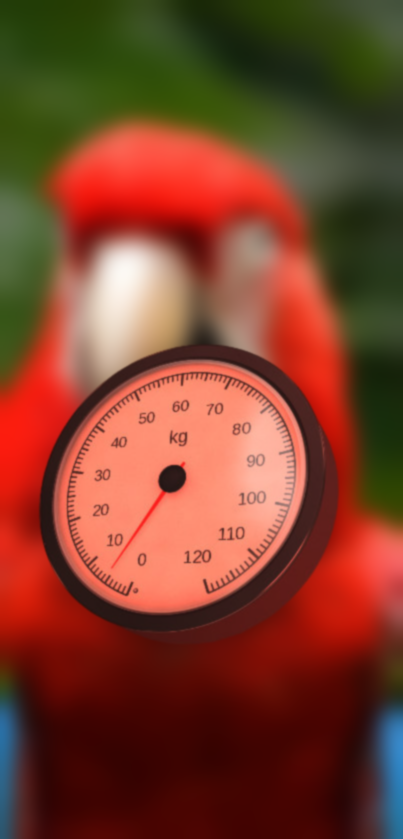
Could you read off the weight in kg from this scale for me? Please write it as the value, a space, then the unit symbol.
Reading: 5 kg
